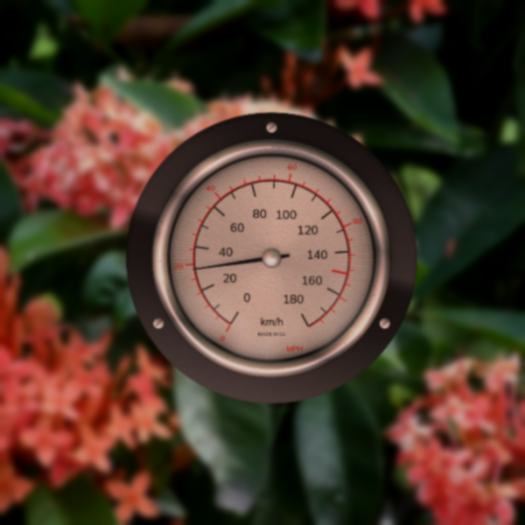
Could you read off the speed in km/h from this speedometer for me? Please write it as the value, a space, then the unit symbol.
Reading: 30 km/h
